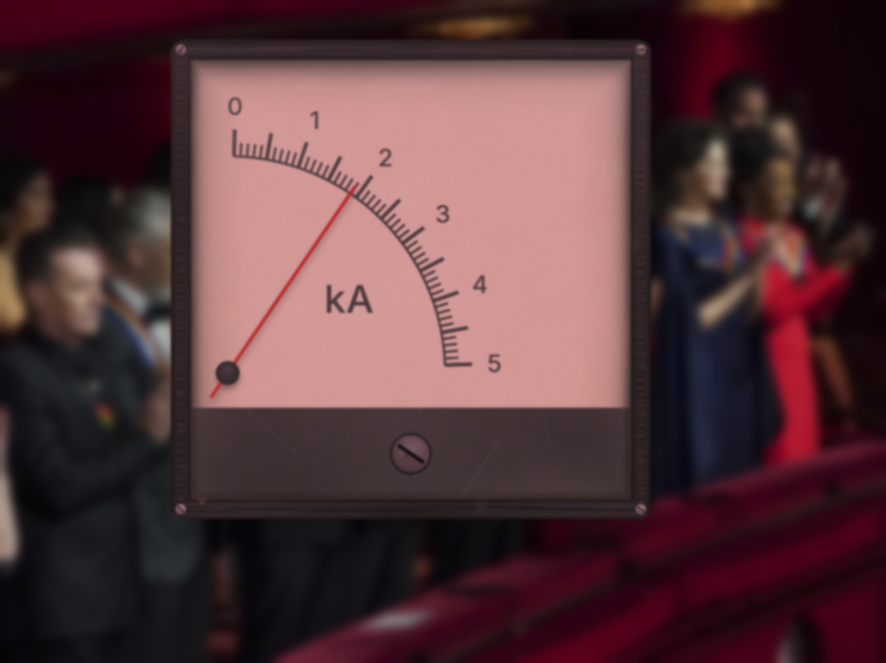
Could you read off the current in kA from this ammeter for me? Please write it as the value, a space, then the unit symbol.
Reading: 1.9 kA
